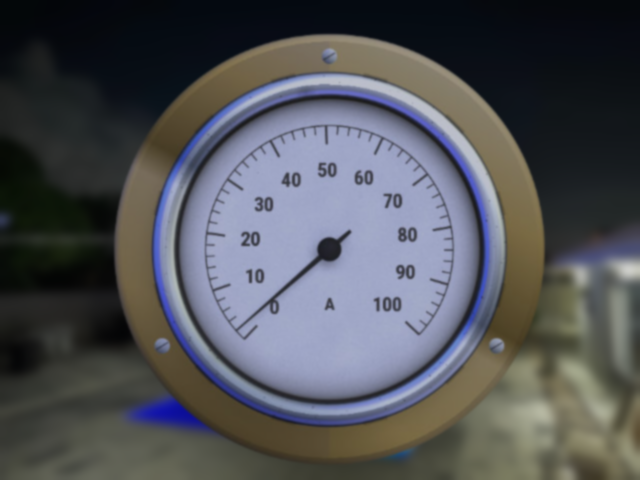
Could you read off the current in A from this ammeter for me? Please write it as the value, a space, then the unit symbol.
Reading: 2 A
